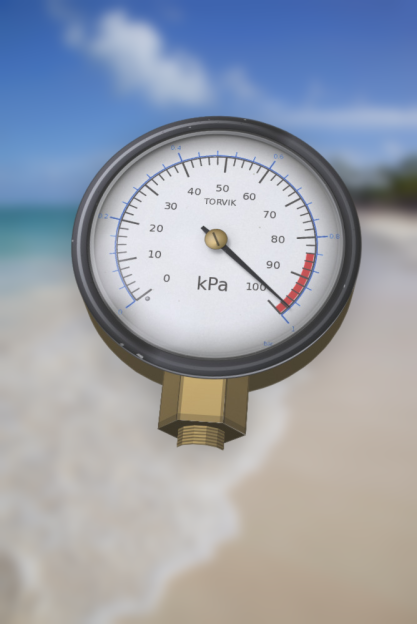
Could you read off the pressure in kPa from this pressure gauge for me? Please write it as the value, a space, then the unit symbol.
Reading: 98 kPa
